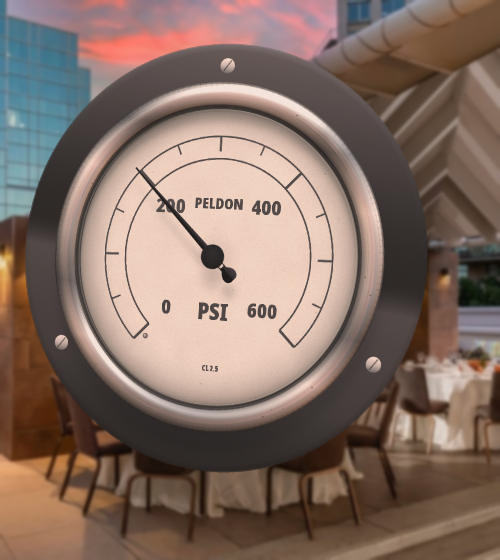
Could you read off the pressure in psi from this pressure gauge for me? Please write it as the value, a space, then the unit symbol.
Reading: 200 psi
